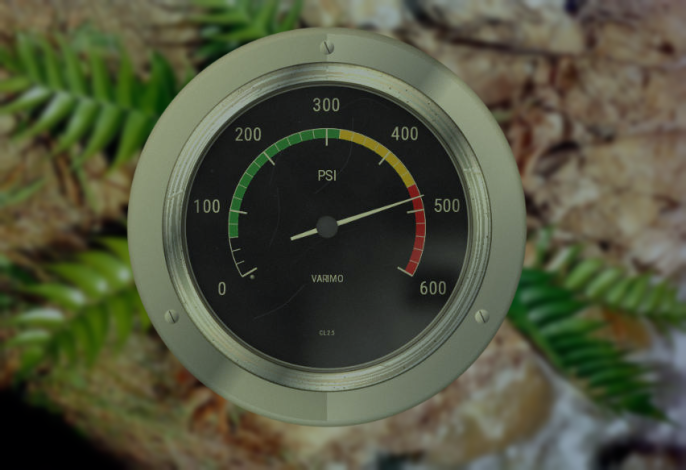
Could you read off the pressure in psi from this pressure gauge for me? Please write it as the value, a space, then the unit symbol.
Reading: 480 psi
